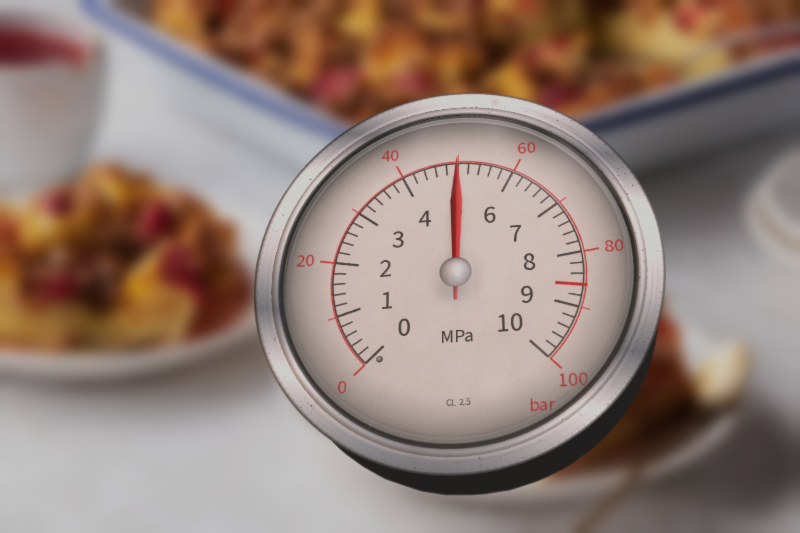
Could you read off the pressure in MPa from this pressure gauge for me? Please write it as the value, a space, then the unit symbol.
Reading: 5 MPa
